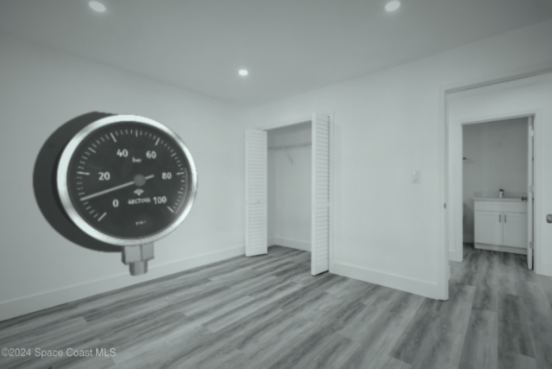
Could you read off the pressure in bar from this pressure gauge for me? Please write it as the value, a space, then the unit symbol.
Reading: 10 bar
